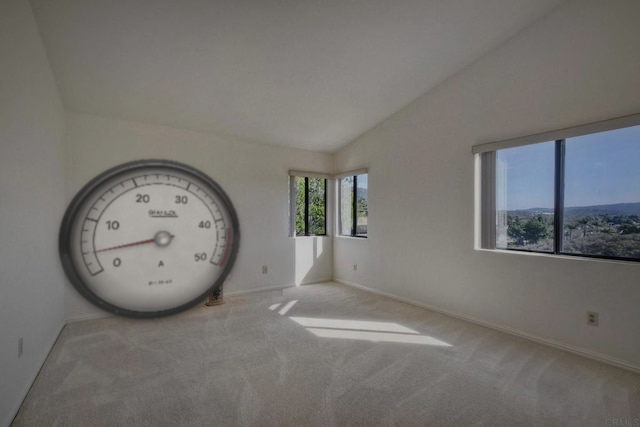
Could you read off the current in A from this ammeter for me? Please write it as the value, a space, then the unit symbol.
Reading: 4 A
